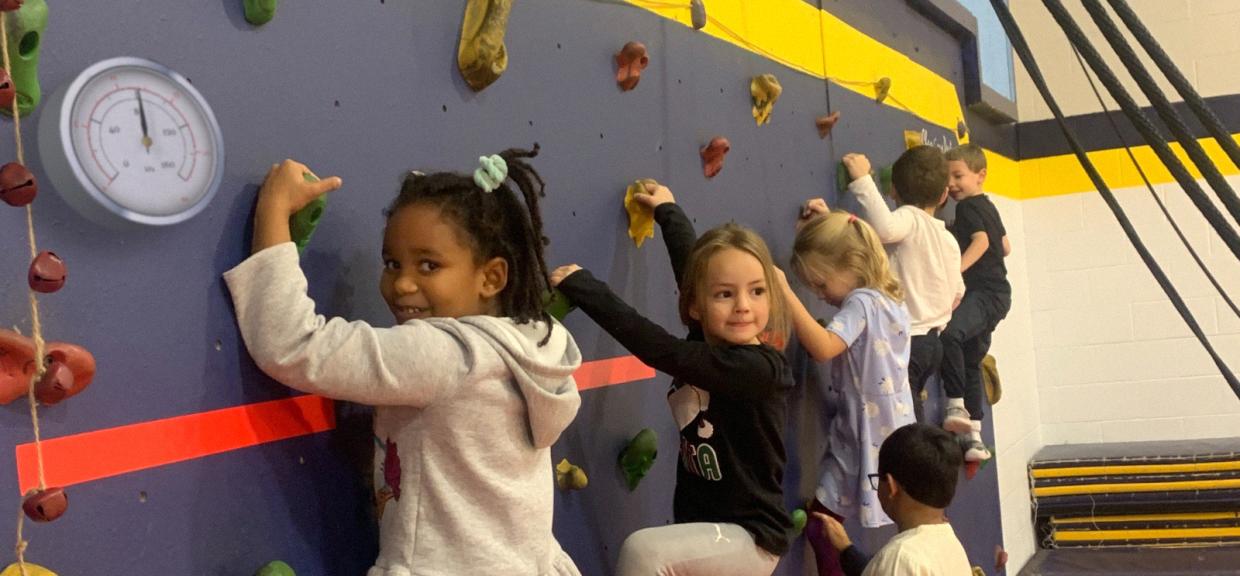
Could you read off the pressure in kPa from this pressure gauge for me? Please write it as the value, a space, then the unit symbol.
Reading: 80 kPa
